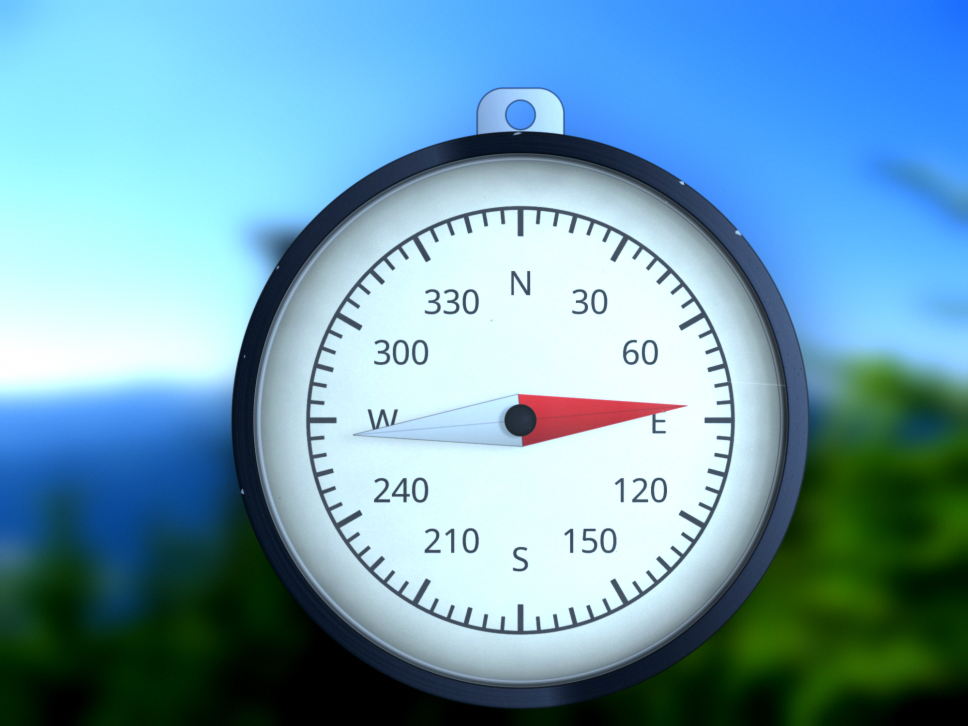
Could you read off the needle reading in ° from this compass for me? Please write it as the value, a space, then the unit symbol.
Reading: 85 °
